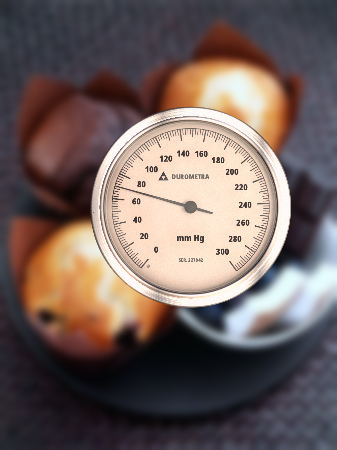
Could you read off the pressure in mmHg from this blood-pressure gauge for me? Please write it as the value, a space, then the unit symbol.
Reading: 70 mmHg
